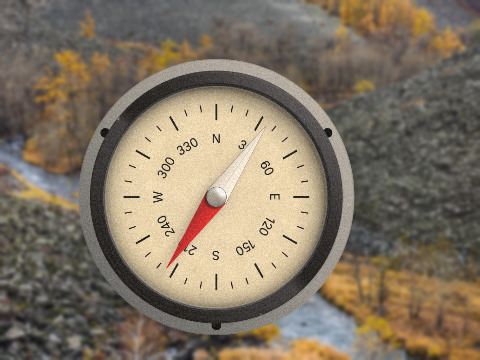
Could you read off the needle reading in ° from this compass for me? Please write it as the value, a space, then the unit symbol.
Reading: 215 °
